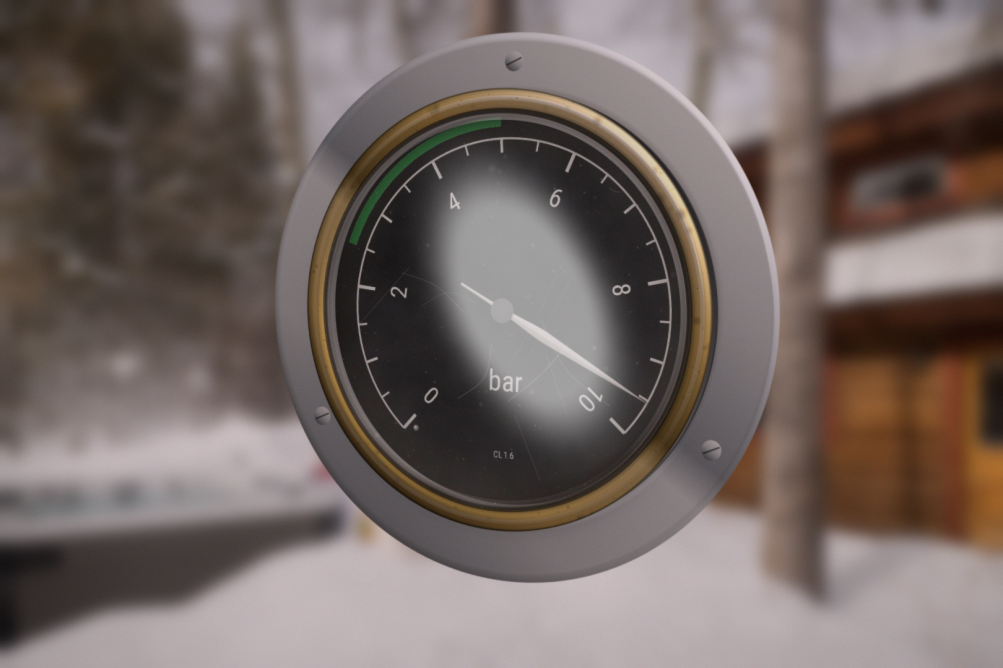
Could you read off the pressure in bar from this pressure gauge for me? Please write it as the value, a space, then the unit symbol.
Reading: 9.5 bar
